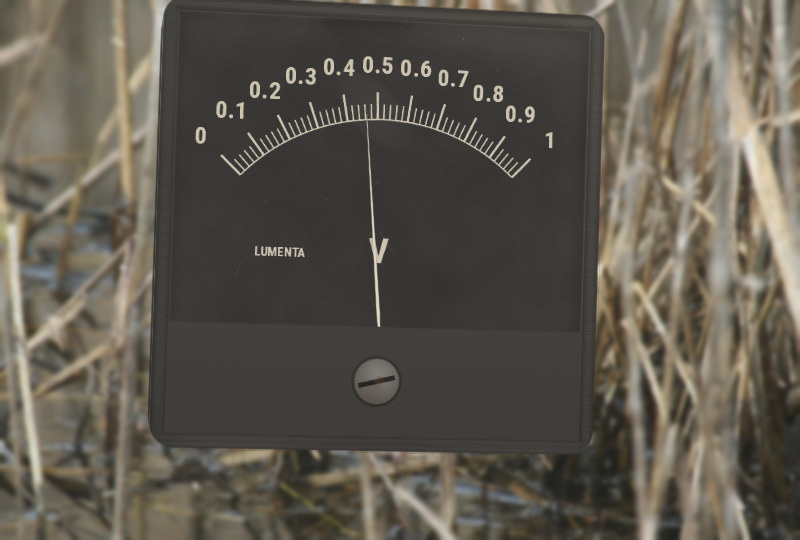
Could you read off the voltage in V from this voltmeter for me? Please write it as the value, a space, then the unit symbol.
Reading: 0.46 V
